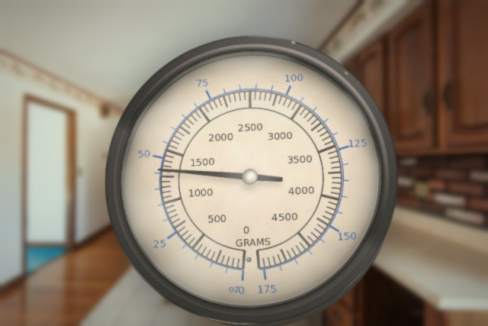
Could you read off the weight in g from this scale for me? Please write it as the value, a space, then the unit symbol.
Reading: 1300 g
